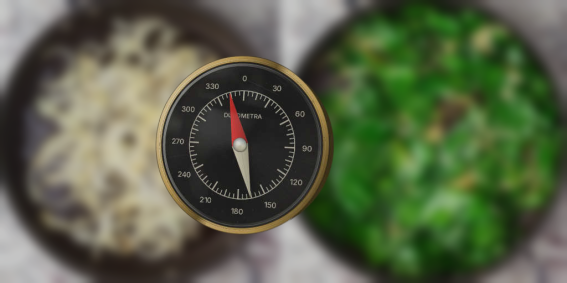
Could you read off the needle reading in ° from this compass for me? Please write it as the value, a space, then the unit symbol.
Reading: 345 °
